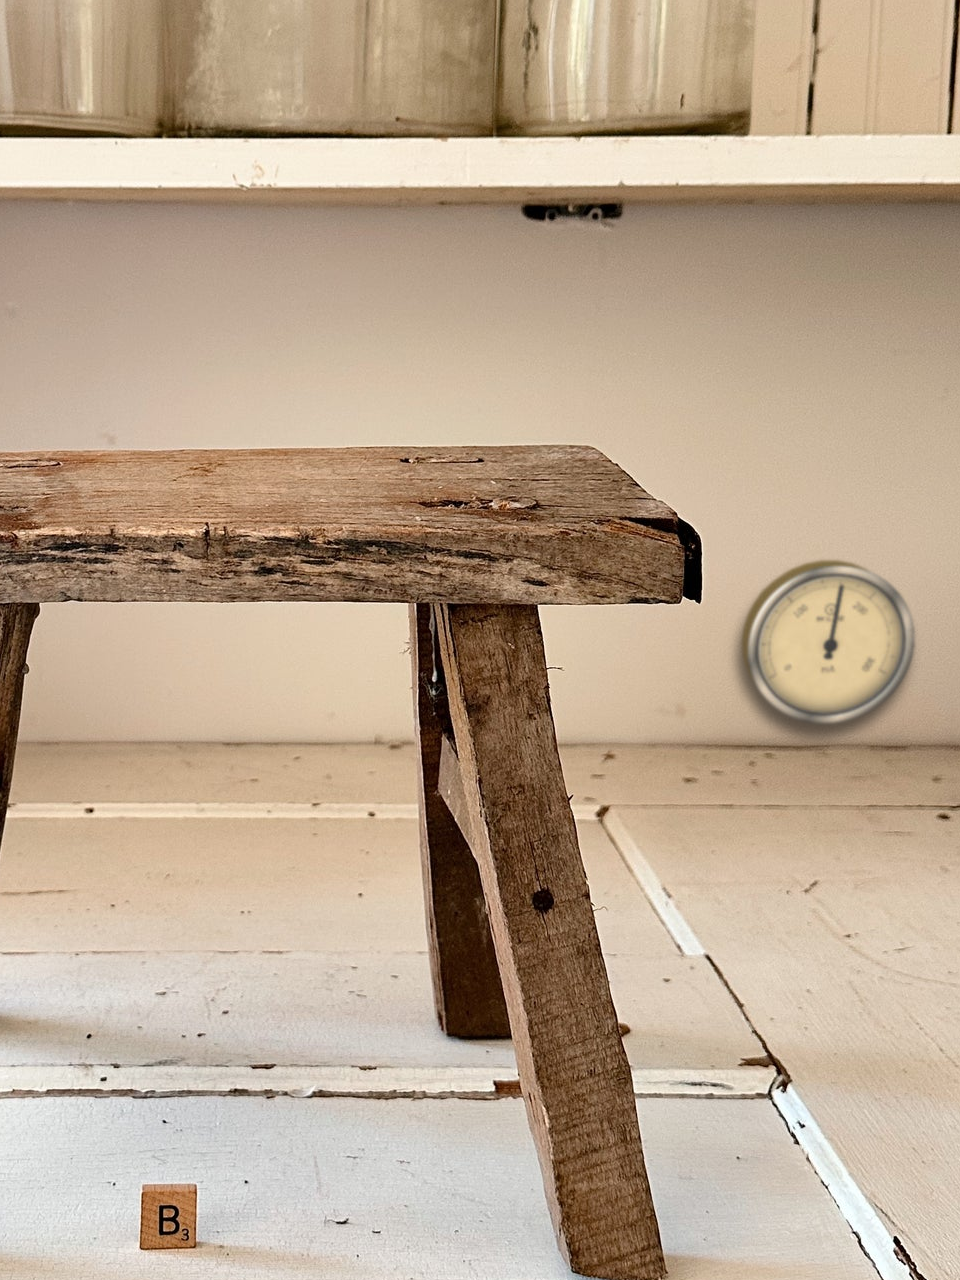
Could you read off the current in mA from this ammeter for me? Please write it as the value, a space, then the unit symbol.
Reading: 160 mA
